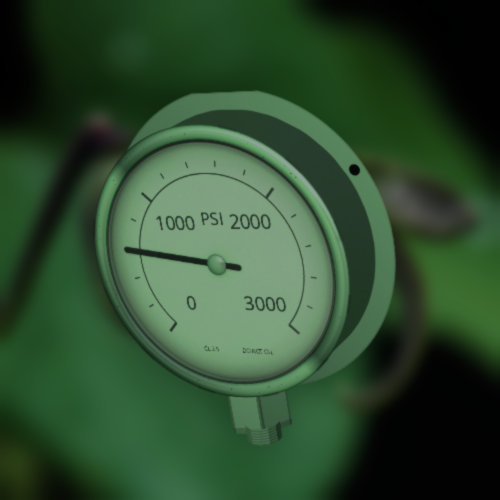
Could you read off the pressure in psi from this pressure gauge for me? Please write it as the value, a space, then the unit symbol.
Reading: 600 psi
